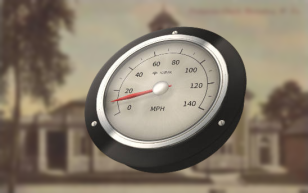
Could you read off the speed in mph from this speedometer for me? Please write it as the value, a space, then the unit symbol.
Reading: 10 mph
